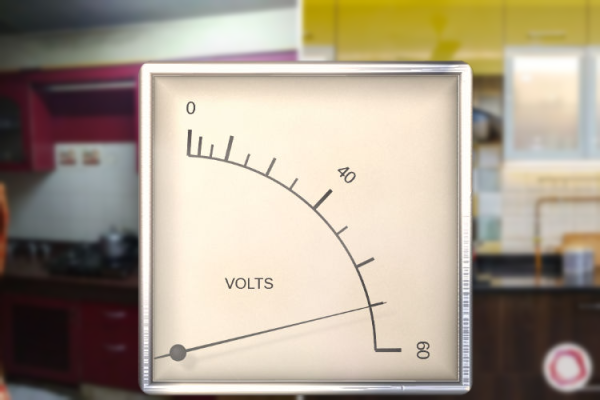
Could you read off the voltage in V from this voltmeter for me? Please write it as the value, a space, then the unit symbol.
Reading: 55 V
